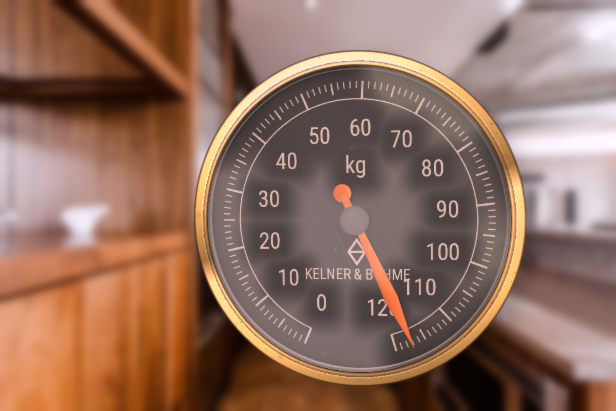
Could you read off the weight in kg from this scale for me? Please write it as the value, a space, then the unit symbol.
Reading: 117 kg
